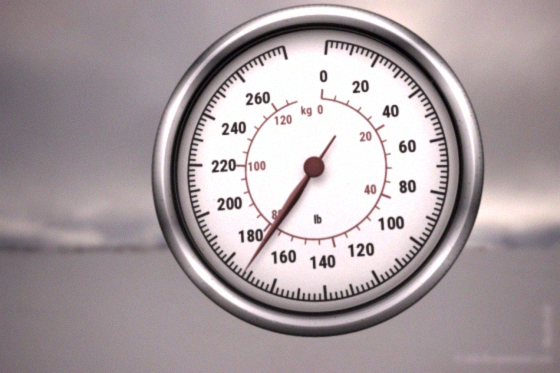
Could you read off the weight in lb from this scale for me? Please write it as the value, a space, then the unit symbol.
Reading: 172 lb
